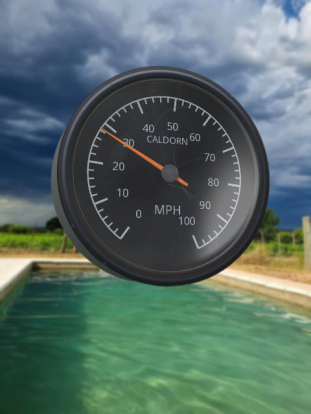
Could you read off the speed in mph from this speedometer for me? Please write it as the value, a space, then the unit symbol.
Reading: 28 mph
